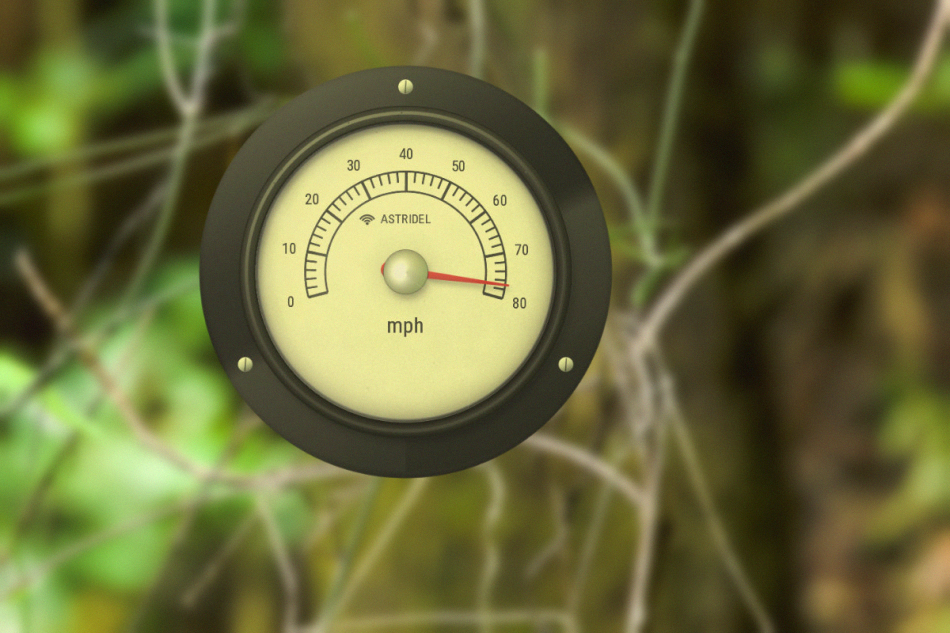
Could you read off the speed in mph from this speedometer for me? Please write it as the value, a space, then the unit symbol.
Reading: 77 mph
